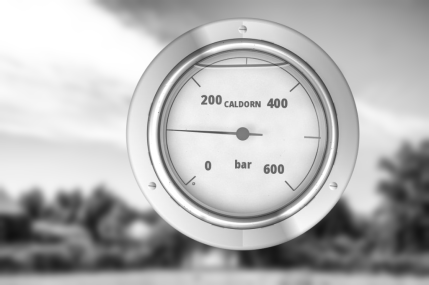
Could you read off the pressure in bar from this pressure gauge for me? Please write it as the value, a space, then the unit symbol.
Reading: 100 bar
